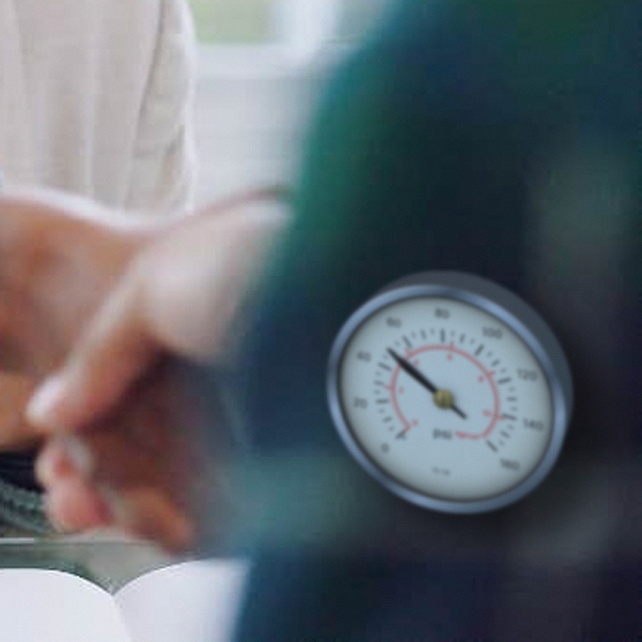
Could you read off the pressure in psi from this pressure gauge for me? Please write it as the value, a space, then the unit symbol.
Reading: 50 psi
